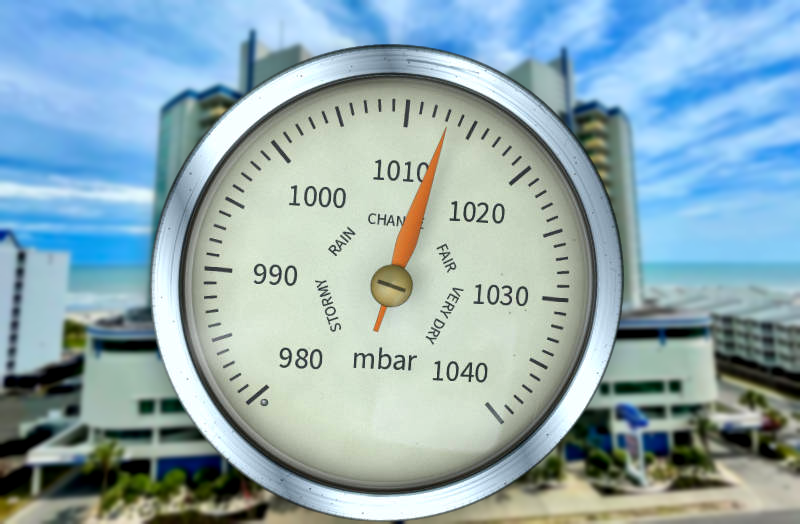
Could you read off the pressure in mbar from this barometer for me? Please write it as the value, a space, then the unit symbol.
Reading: 1013 mbar
